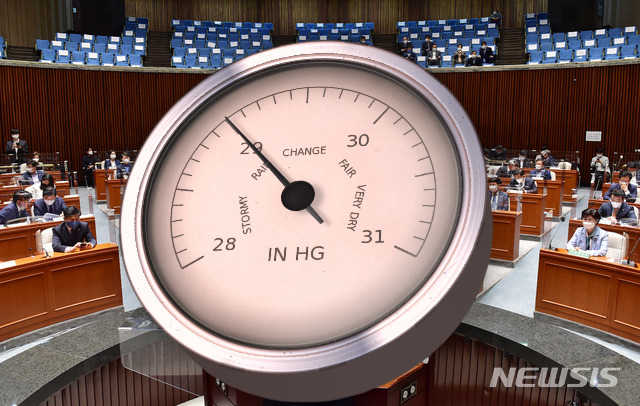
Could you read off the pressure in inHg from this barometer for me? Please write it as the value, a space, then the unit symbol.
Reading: 29 inHg
